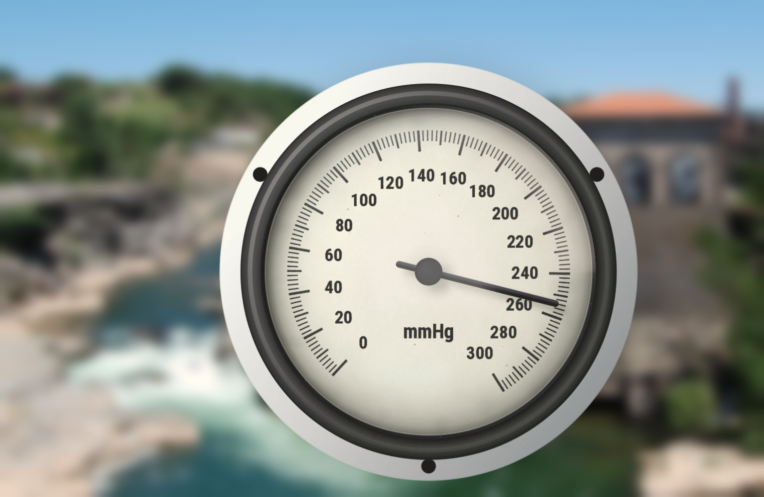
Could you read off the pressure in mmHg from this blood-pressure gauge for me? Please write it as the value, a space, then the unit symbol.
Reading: 254 mmHg
